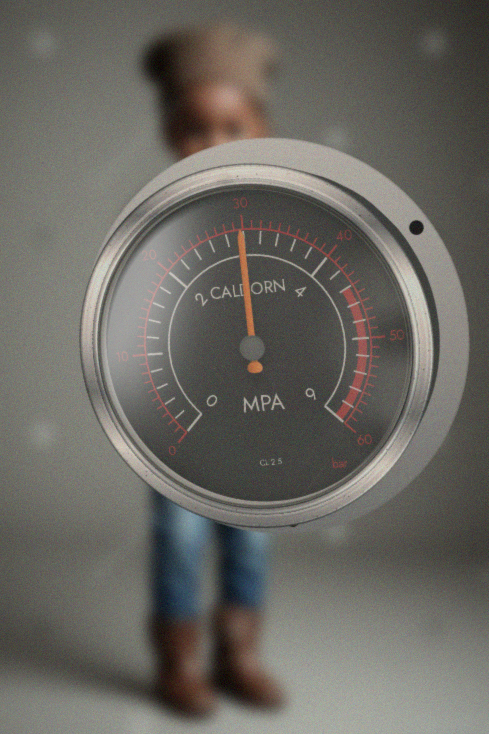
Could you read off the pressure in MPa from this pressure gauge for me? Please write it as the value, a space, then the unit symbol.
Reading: 3 MPa
